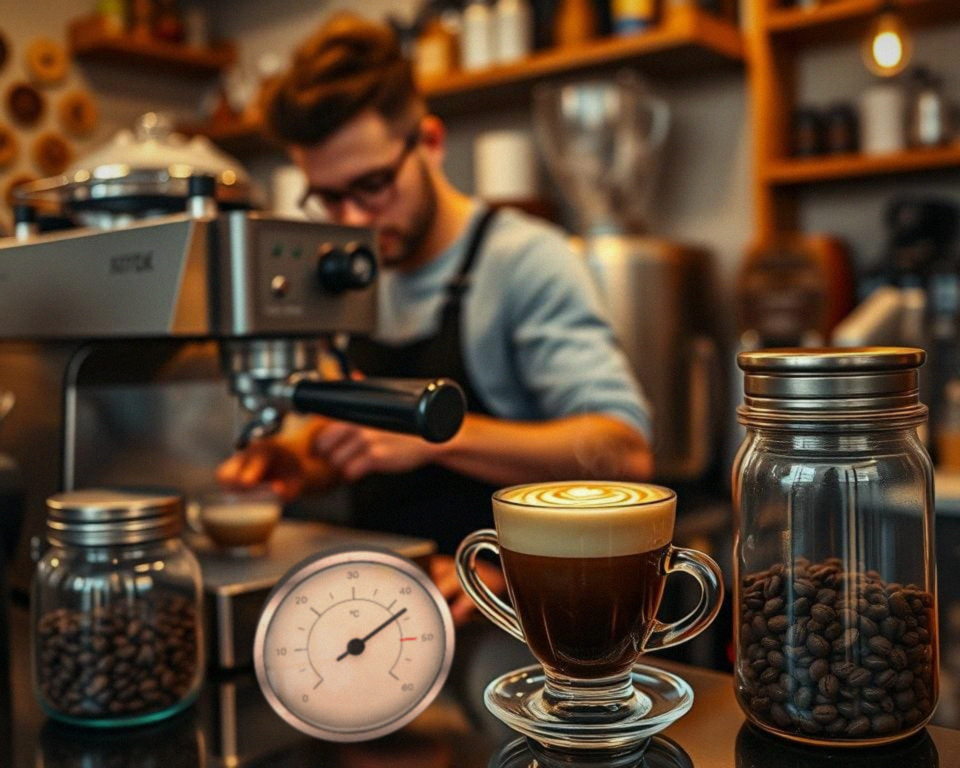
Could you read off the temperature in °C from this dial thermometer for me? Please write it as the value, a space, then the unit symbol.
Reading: 42.5 °C
